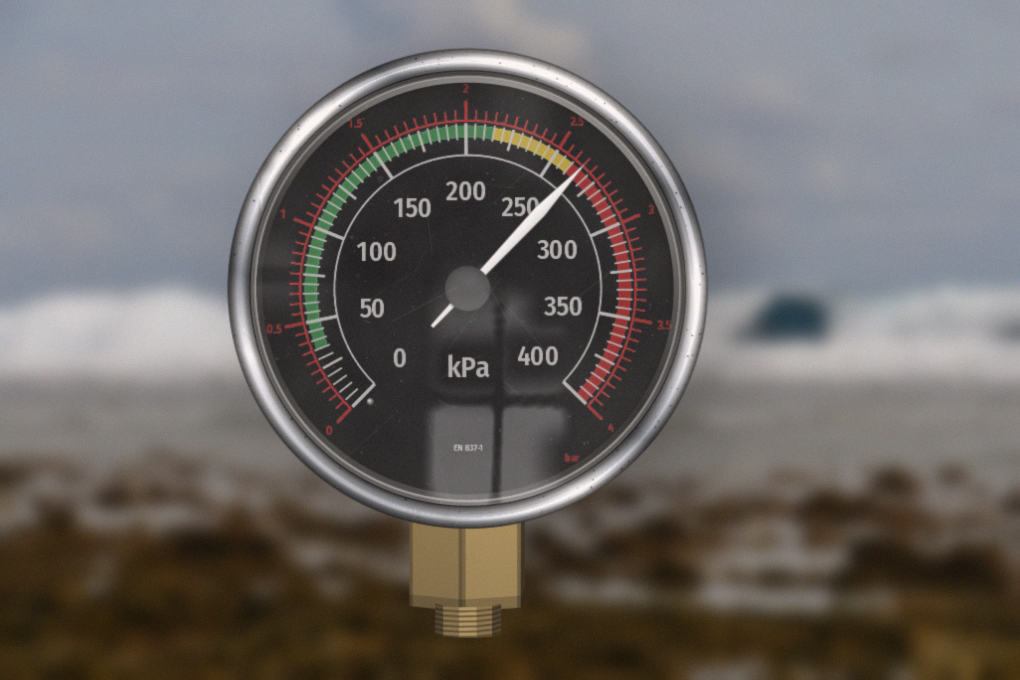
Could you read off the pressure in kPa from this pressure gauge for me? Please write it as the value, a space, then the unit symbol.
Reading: 265 kPa
